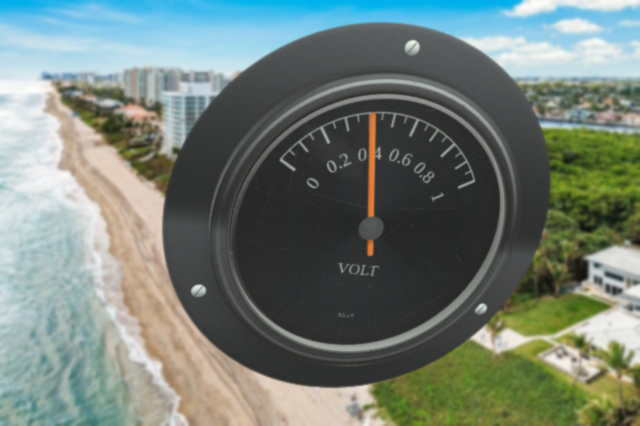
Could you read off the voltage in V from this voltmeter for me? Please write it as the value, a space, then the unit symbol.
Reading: 0.4 V
